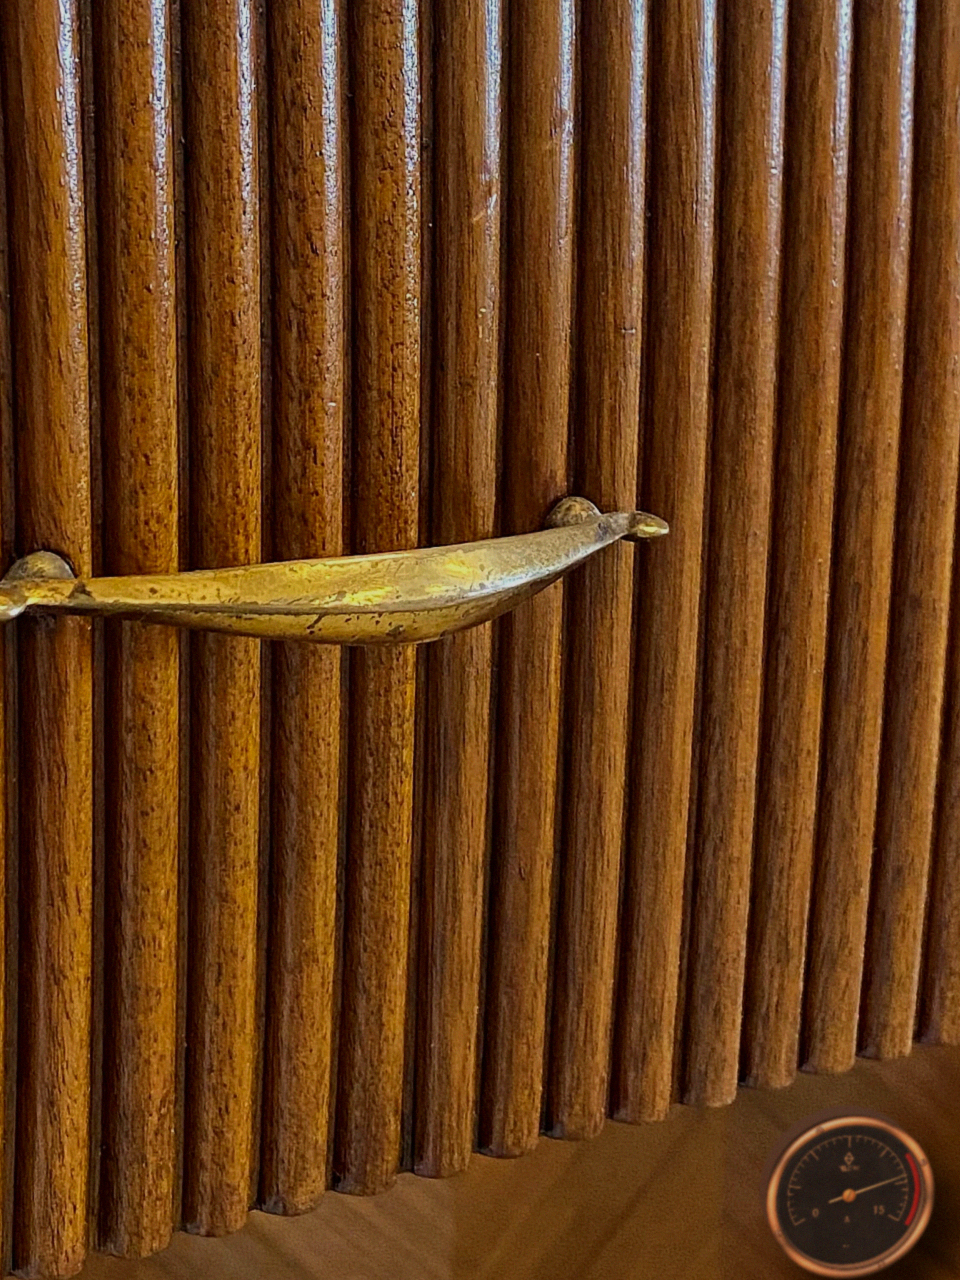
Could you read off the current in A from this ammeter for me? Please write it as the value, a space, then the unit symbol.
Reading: 12 A
